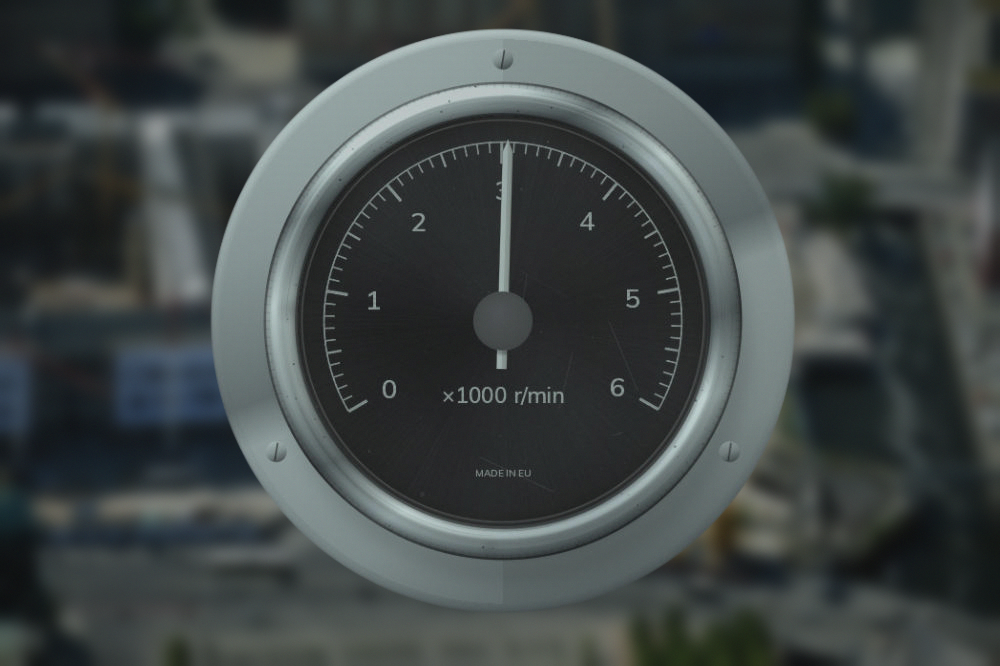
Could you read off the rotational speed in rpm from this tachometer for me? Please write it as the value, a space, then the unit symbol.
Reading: 3050 rpm
